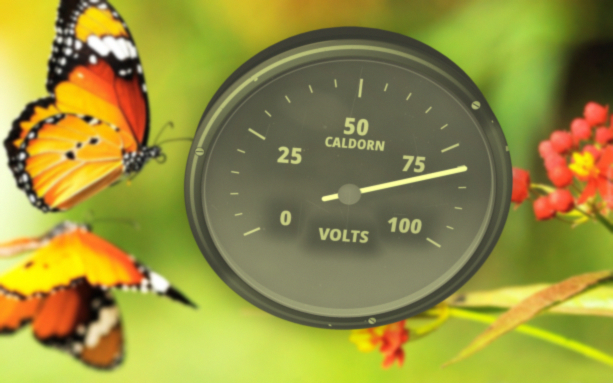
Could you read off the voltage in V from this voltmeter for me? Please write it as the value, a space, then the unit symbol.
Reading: 80 V
